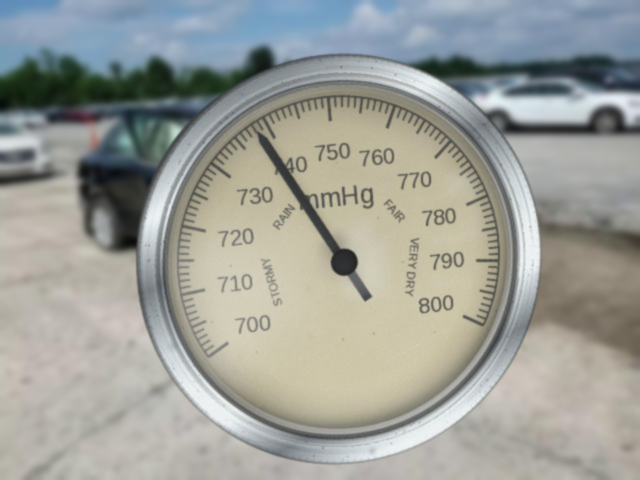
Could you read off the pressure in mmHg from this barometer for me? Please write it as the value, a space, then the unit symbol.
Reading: 738 mmHg
